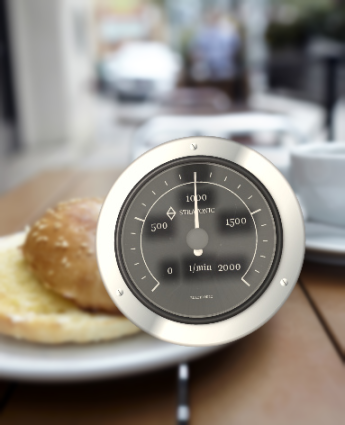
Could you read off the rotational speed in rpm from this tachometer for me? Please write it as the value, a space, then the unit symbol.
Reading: 1000 rpm
